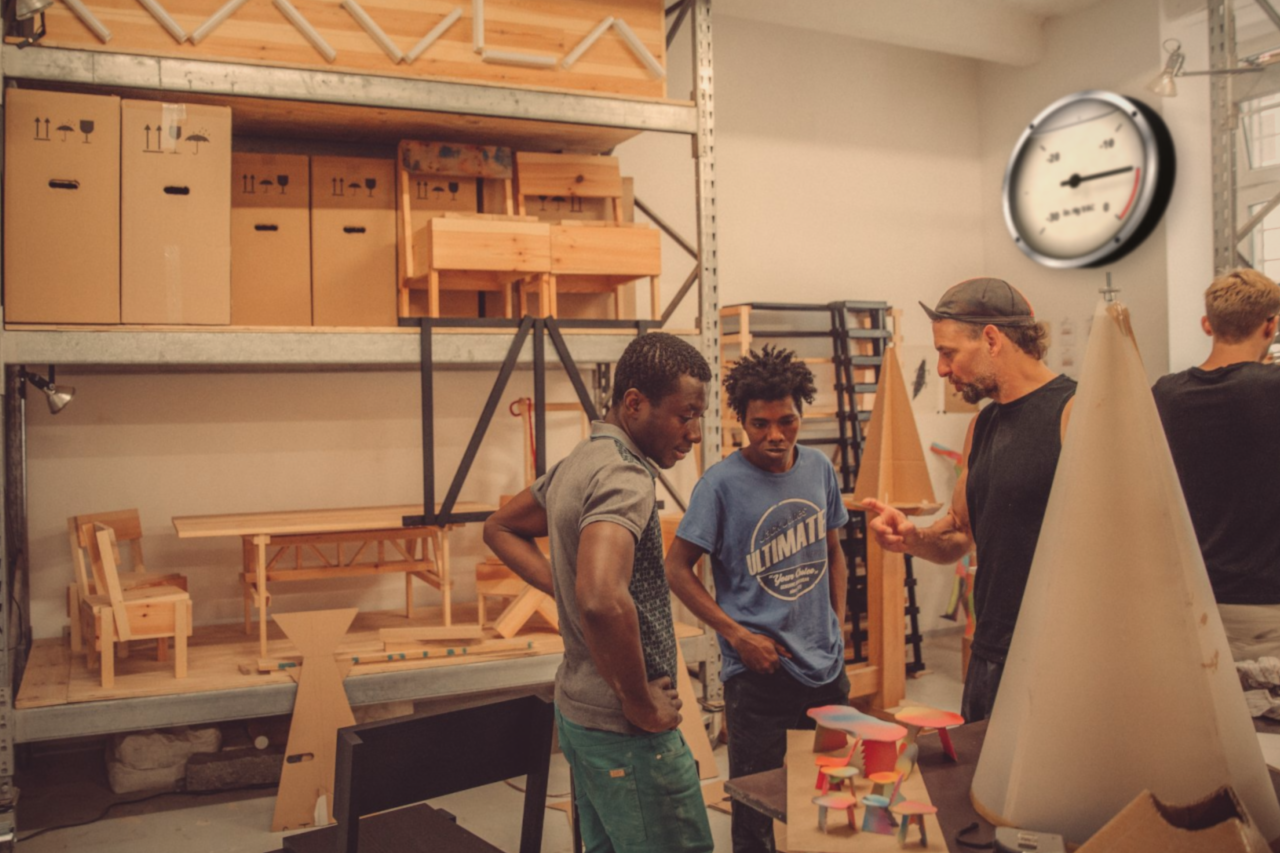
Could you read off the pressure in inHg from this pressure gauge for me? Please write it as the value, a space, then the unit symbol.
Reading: -5 inHg
